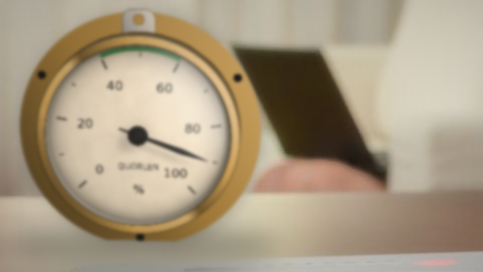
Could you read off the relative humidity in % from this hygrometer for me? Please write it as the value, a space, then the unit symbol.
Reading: 90 %
